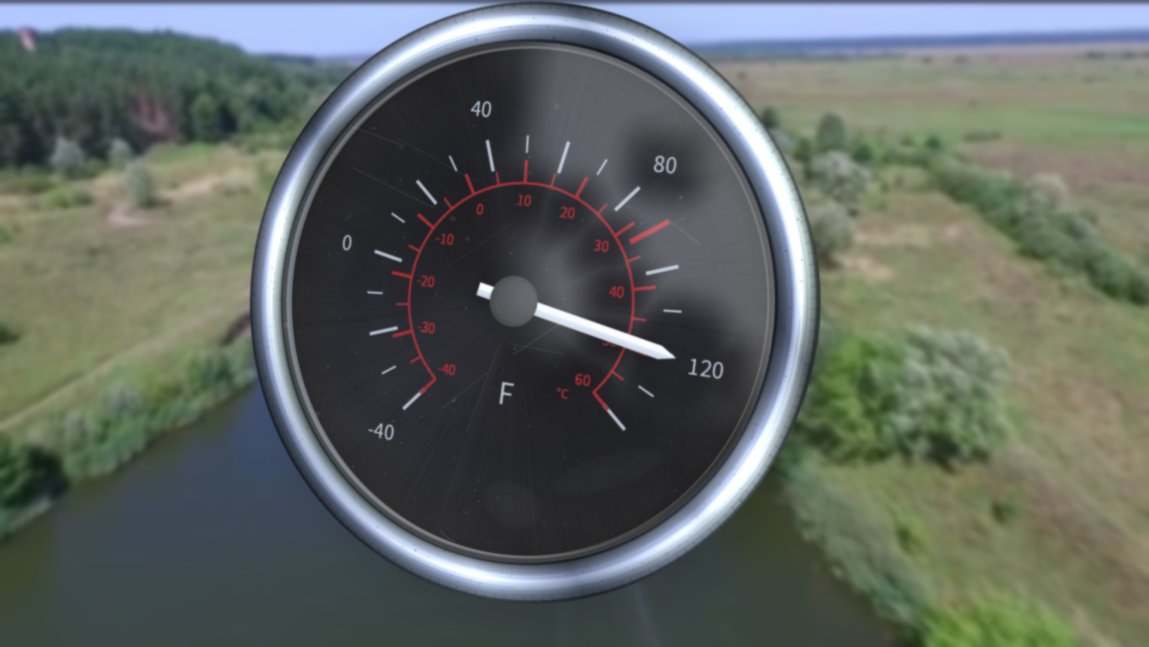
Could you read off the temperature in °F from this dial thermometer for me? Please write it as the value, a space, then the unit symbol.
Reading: 120 °F
